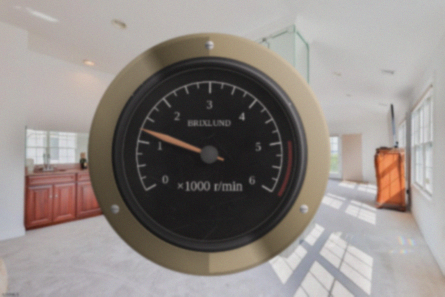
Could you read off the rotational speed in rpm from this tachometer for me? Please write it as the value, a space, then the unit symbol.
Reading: 1250 rpm
